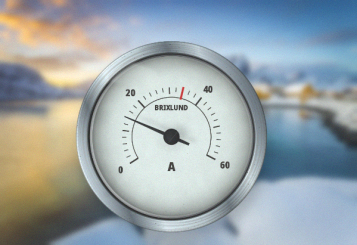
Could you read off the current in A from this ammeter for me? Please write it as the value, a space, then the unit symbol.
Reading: 14 A
